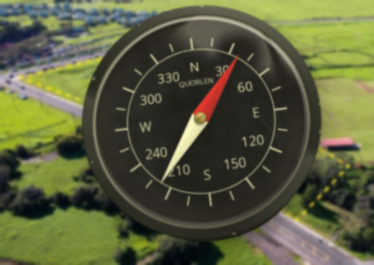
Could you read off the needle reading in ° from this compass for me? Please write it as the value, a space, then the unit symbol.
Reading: 37.5 °
